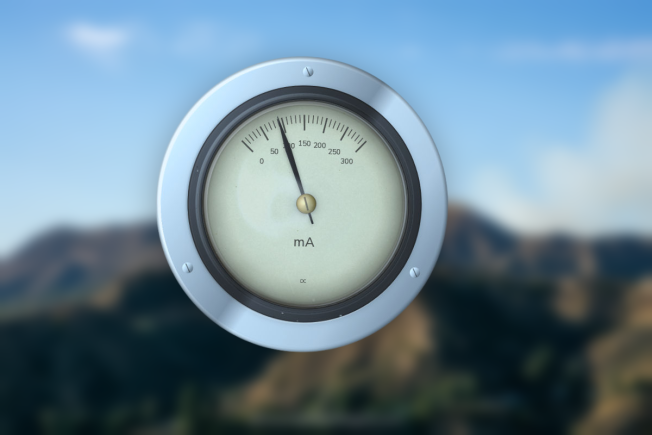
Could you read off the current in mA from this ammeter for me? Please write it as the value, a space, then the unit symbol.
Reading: 90 mA
